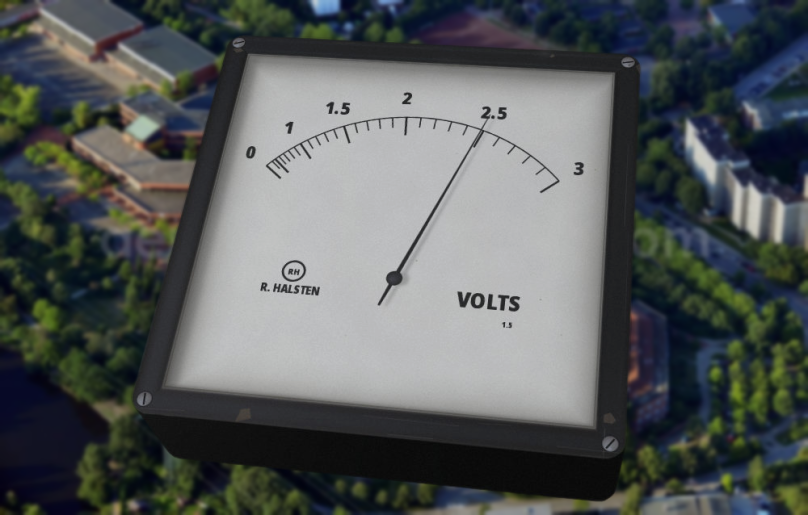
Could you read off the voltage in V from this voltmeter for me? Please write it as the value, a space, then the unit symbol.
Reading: 2.5 V
